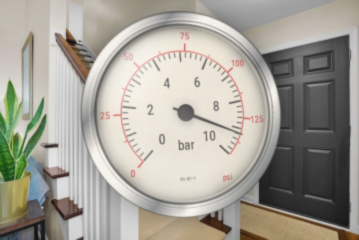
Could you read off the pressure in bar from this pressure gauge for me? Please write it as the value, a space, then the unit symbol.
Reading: 9.2 bar
